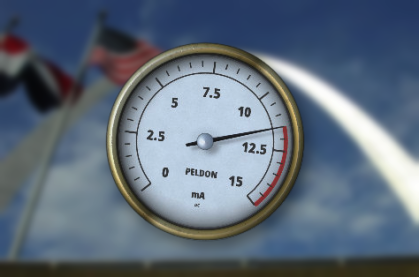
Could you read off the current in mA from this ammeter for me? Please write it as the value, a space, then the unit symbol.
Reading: 11.5 mA
